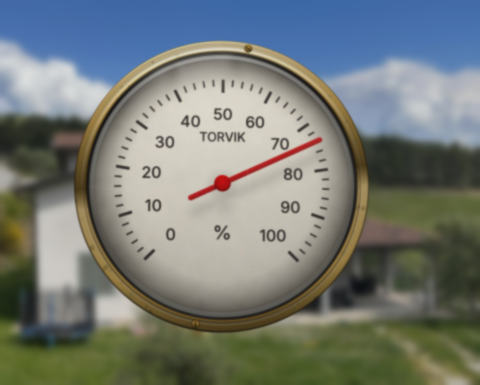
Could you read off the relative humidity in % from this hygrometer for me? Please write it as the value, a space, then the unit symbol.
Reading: 74 %
